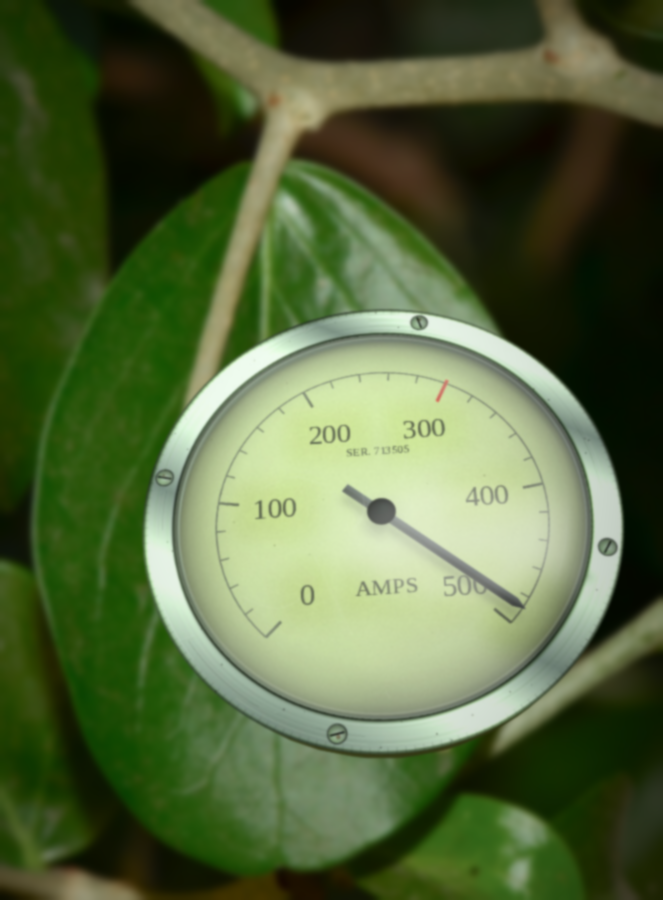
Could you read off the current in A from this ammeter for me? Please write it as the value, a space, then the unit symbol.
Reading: 490 A
